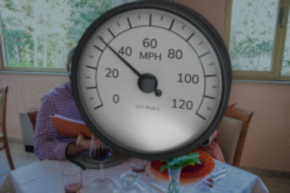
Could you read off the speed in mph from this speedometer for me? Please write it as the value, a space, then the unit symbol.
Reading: 35 mph
